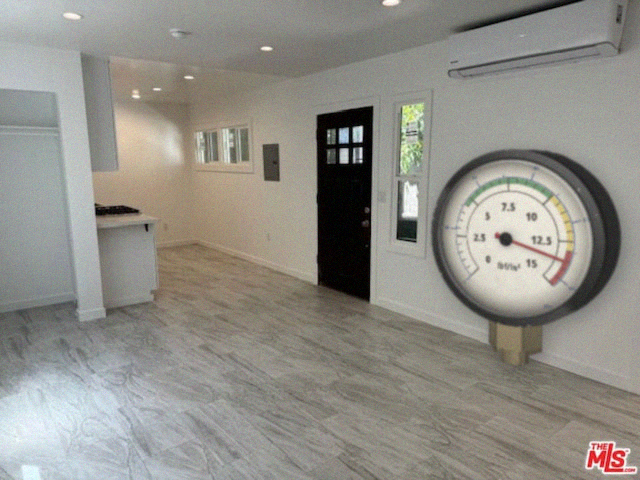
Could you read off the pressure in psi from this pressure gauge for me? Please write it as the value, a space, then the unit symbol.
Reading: 13.5 psi
